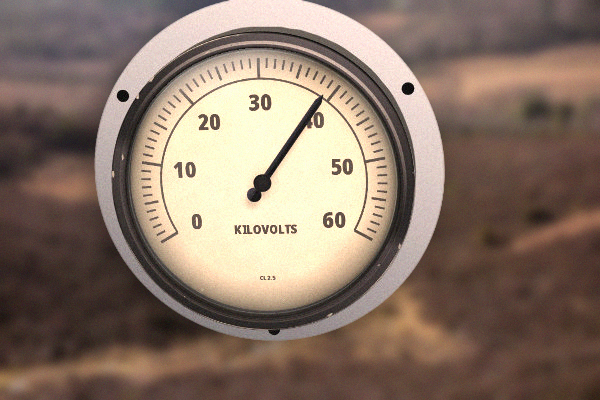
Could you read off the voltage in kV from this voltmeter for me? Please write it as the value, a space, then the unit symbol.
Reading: 39 kV
